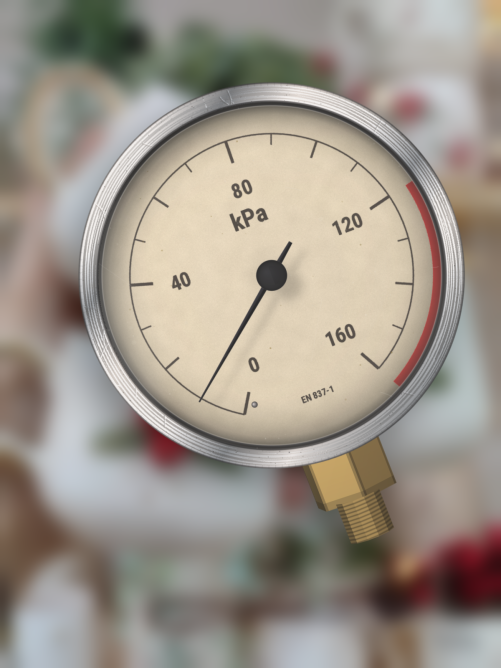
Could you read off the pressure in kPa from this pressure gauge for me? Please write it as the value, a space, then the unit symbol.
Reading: 10 kPa
